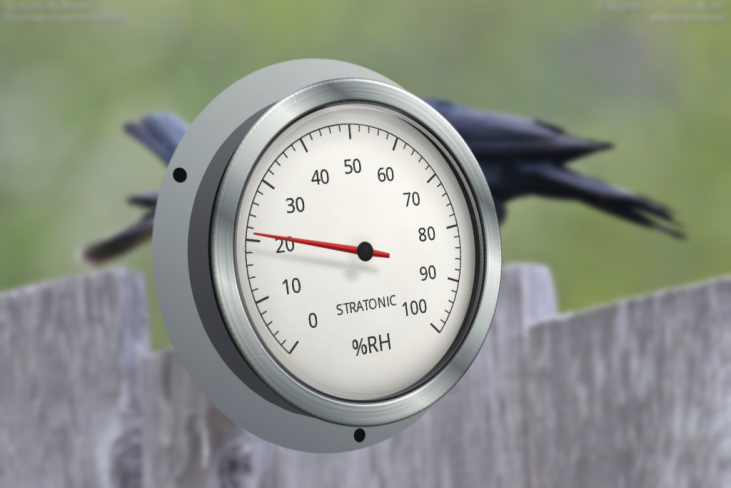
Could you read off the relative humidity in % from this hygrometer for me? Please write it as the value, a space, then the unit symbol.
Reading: 21 %
